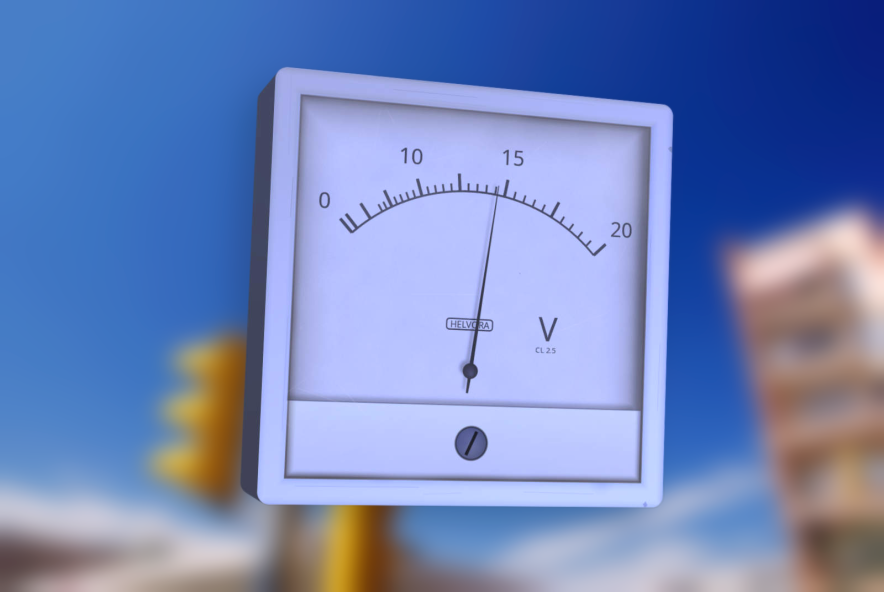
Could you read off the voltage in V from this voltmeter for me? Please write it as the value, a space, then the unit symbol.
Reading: 14.5 V
